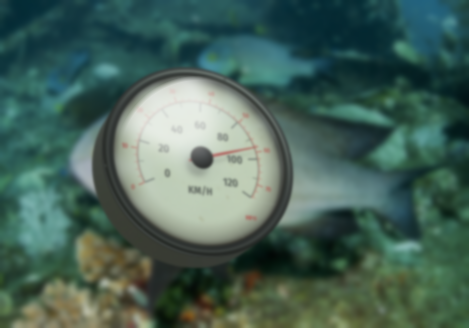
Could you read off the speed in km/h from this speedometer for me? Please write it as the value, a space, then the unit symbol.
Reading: 95 km/h
